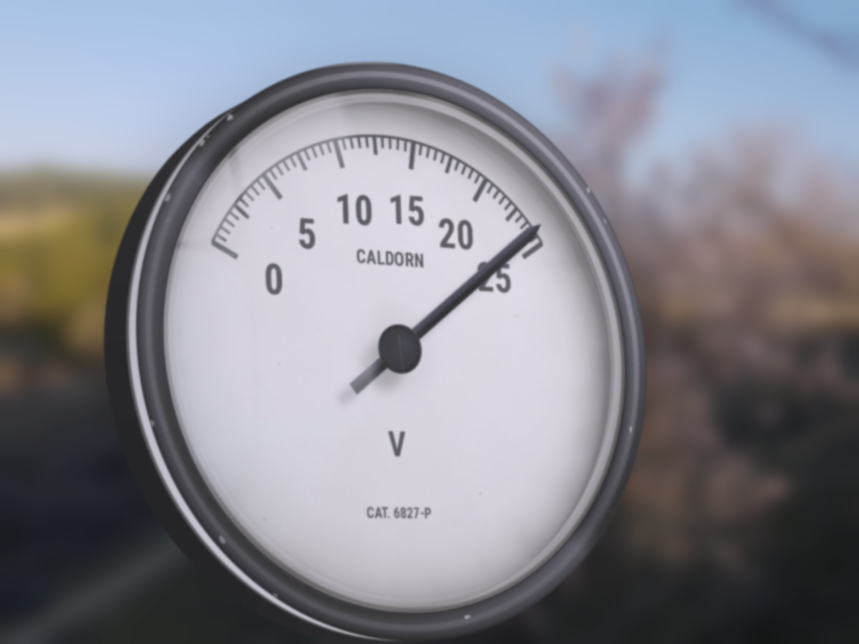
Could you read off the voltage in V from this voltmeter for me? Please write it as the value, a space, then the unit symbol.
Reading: 24 V
